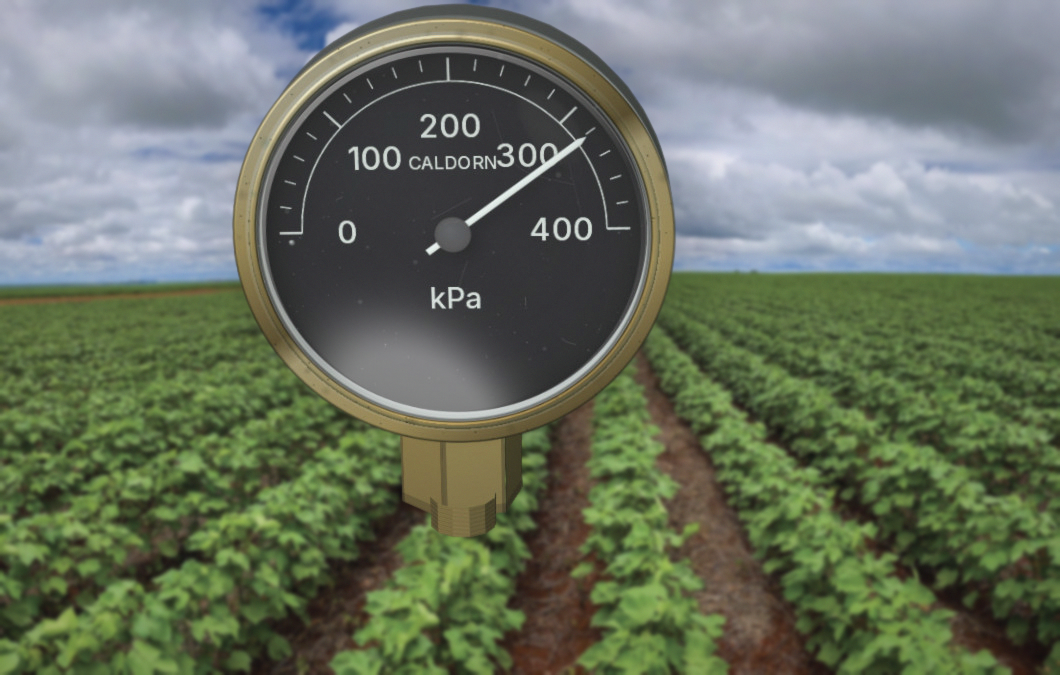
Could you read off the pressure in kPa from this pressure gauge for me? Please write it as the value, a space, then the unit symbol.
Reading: 320 kPa
